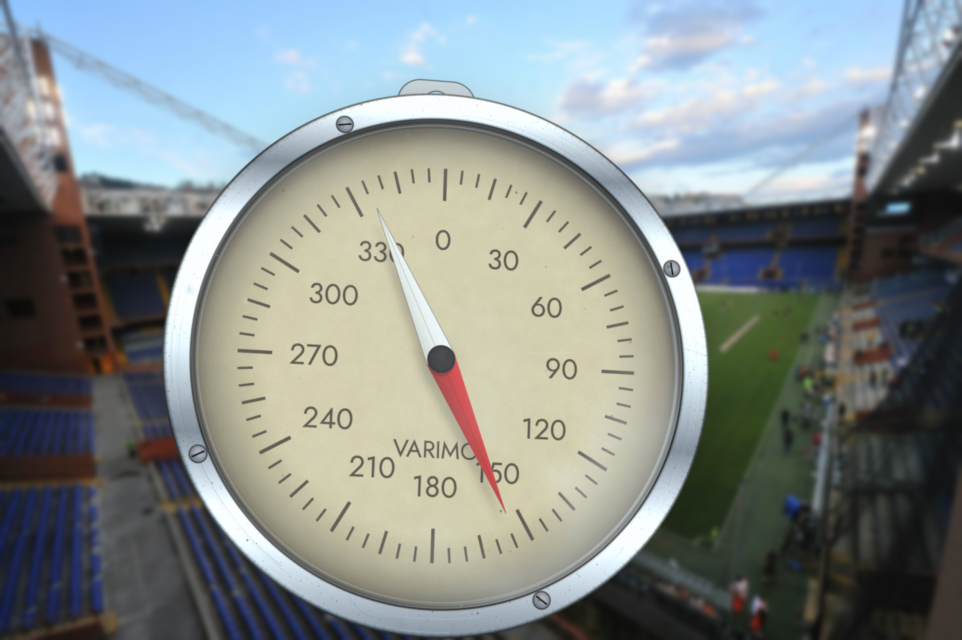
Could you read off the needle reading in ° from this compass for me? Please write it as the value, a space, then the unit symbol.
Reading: 155 °
